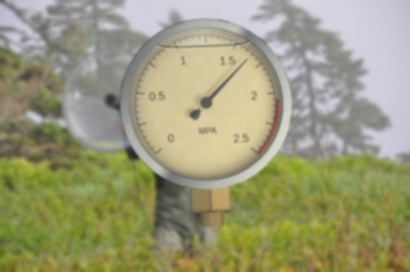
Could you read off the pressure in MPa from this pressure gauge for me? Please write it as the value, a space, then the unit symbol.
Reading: 1.65 MPa
